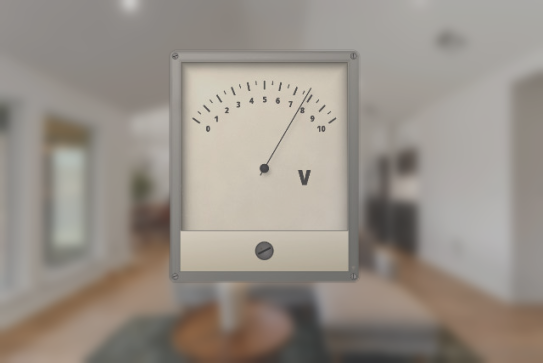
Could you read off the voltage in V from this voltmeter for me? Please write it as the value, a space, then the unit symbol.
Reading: 7.75 V
